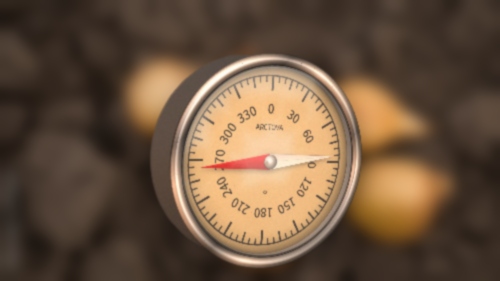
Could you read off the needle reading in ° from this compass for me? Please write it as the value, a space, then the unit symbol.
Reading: 265 °
